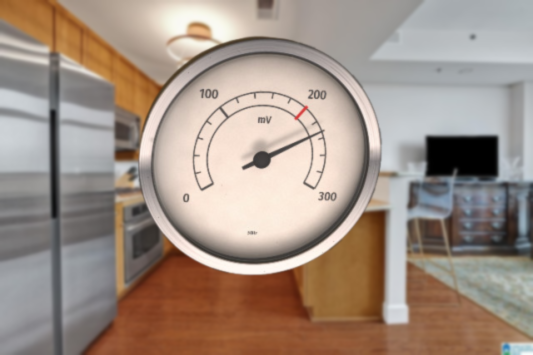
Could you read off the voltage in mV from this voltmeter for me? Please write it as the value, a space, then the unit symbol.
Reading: 230 mV
